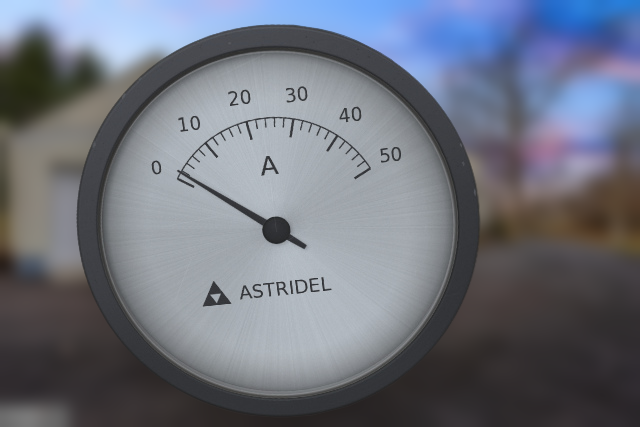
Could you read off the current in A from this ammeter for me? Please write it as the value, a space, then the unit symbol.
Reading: 2 A
